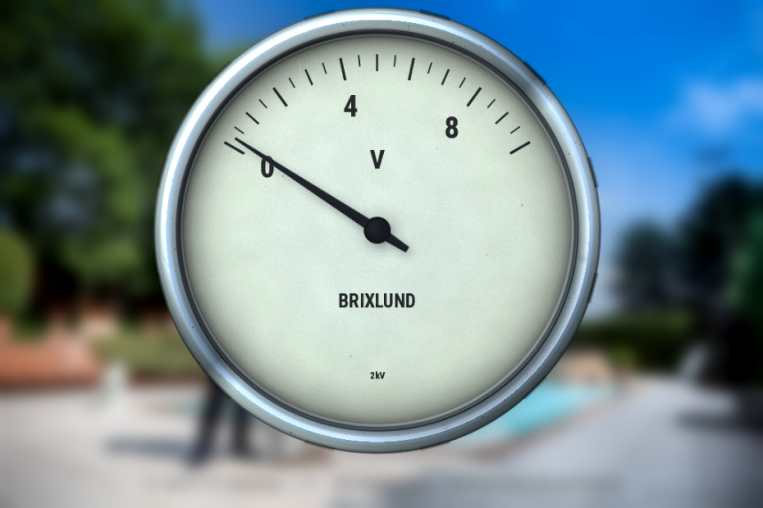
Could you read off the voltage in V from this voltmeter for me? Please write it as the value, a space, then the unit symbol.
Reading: 0.25 V
